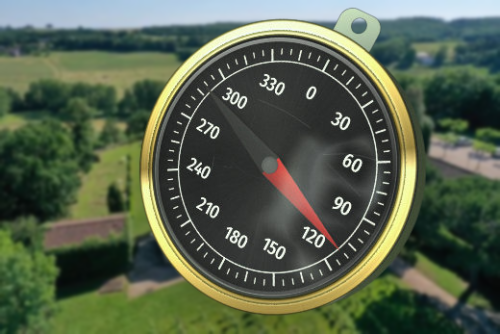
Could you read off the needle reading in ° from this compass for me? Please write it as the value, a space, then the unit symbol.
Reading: 110 °
